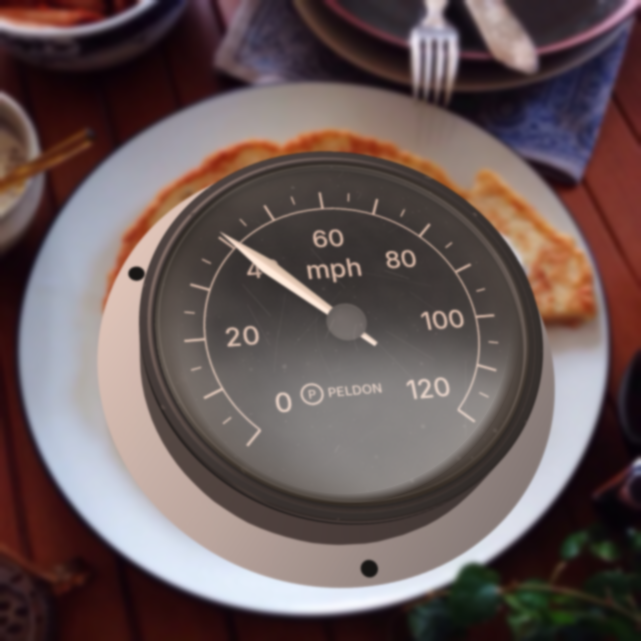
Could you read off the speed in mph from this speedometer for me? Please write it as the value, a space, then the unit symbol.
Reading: 40 mph
